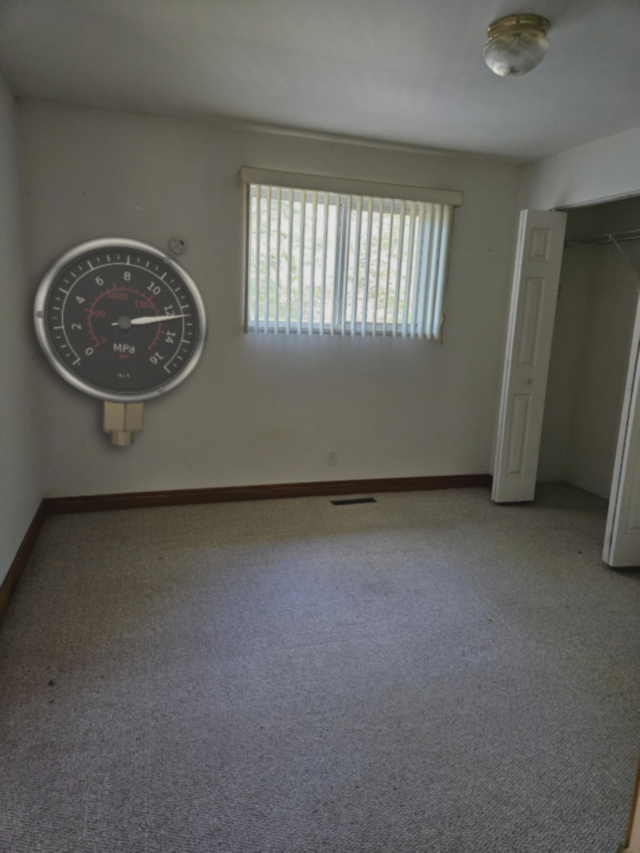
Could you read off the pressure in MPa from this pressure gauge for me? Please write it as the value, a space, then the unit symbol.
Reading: 12.5 MPa
